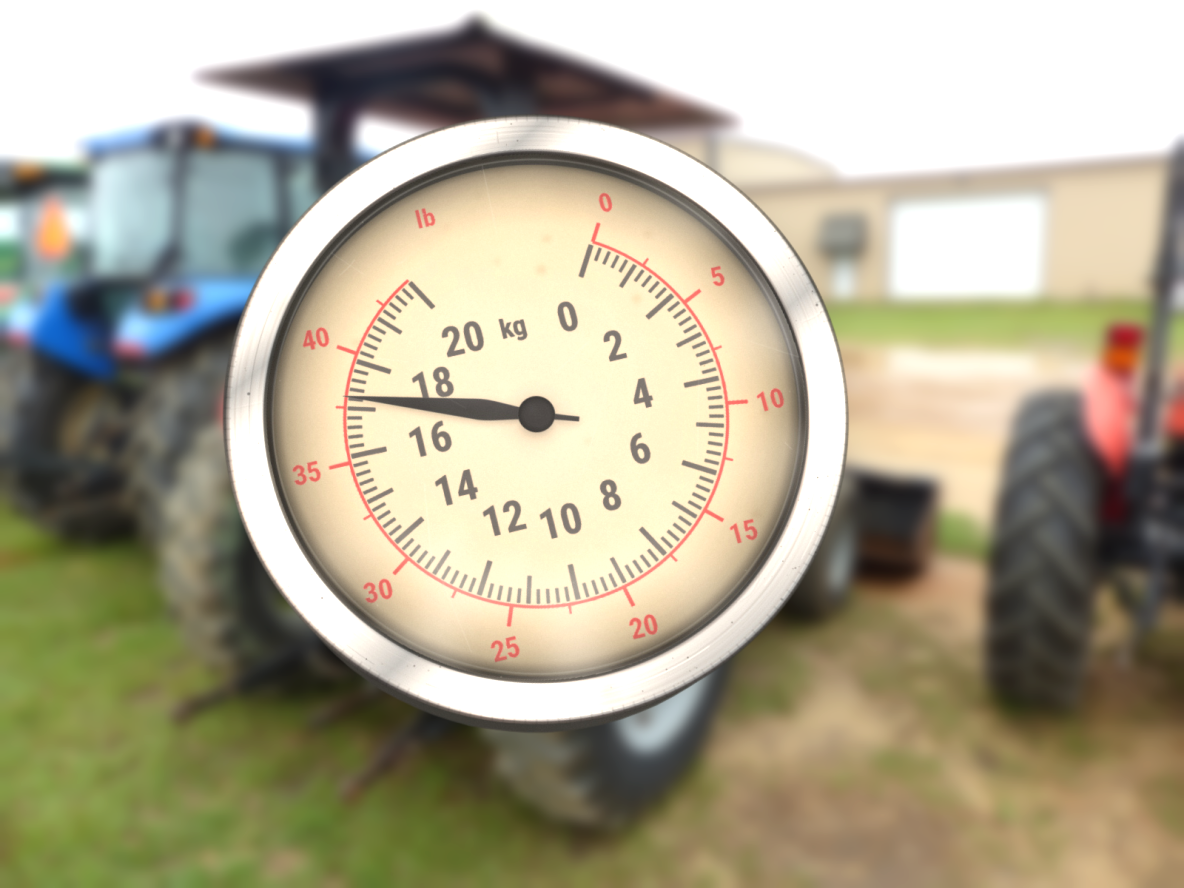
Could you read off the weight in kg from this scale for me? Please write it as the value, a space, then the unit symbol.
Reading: 17.2 kg
